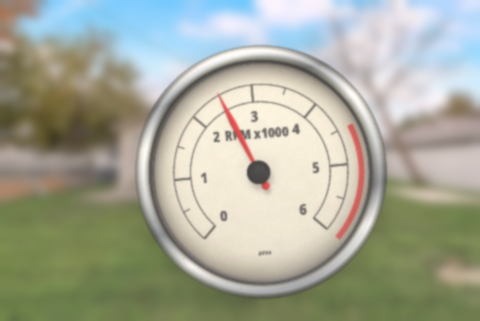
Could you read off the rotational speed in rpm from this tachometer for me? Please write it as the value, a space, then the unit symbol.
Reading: 2500 rpm
